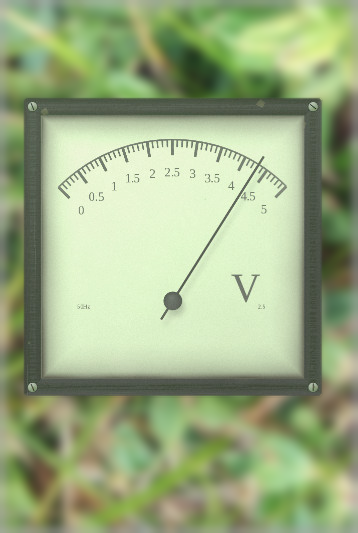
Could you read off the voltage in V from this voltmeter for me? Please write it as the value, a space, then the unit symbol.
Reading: 4.3 V
